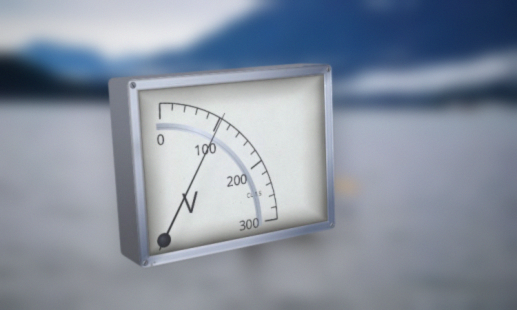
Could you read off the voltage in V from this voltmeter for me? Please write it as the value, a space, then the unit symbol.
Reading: 100 V
